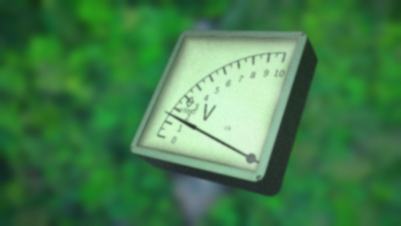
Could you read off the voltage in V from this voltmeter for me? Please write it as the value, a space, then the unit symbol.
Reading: 1.5 V
